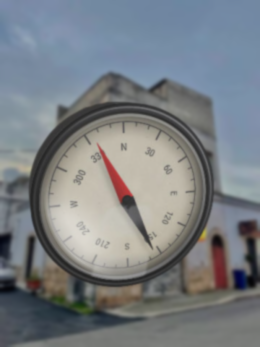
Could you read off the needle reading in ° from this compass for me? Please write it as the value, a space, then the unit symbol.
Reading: 335 °
